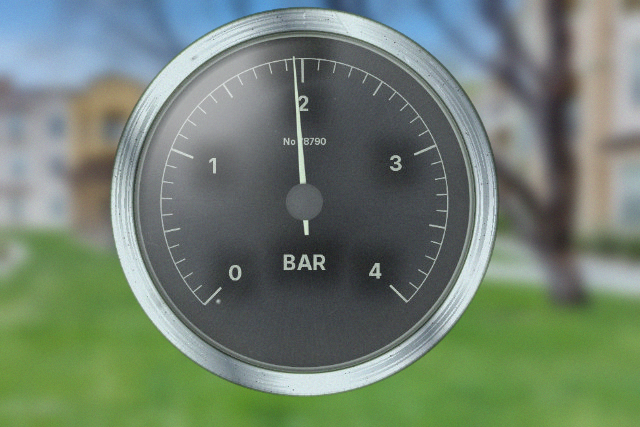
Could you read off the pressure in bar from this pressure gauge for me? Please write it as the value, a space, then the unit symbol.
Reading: 1.95 bar
